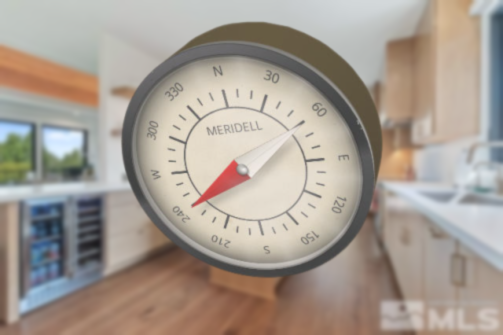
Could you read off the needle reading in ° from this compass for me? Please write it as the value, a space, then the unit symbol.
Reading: 240 °
